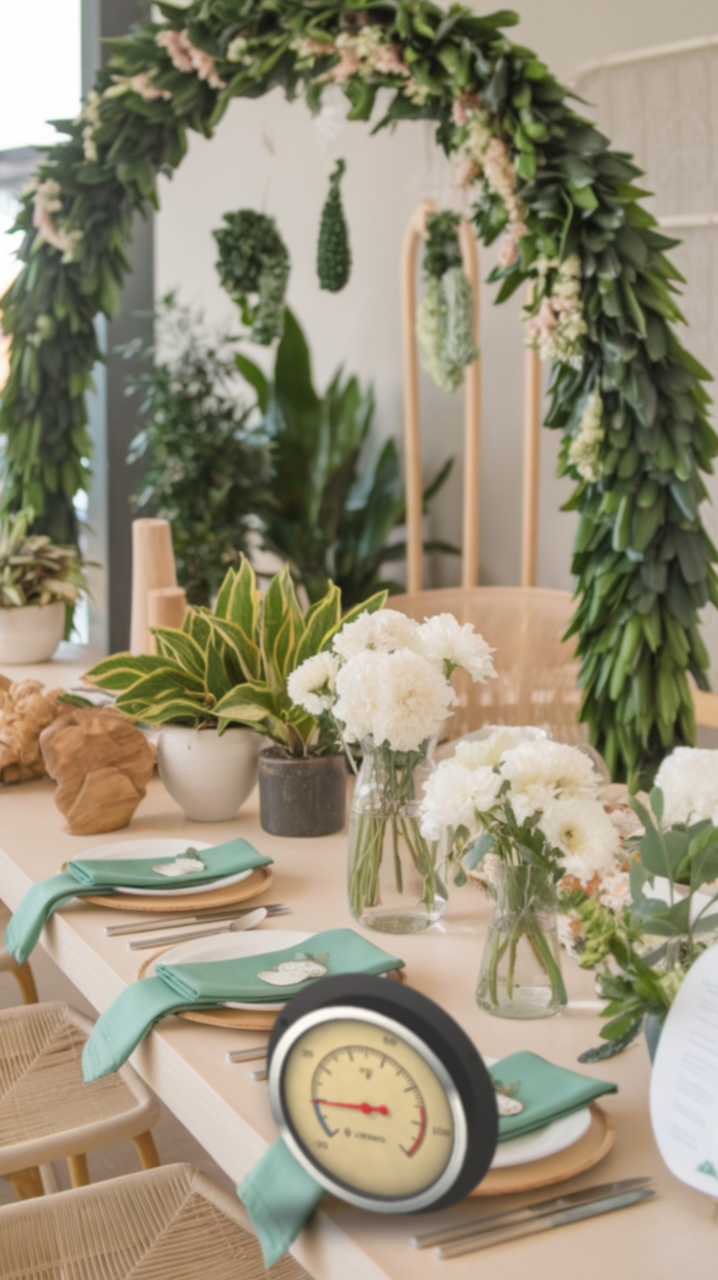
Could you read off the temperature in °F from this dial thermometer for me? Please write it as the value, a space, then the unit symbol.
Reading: 0 °F
